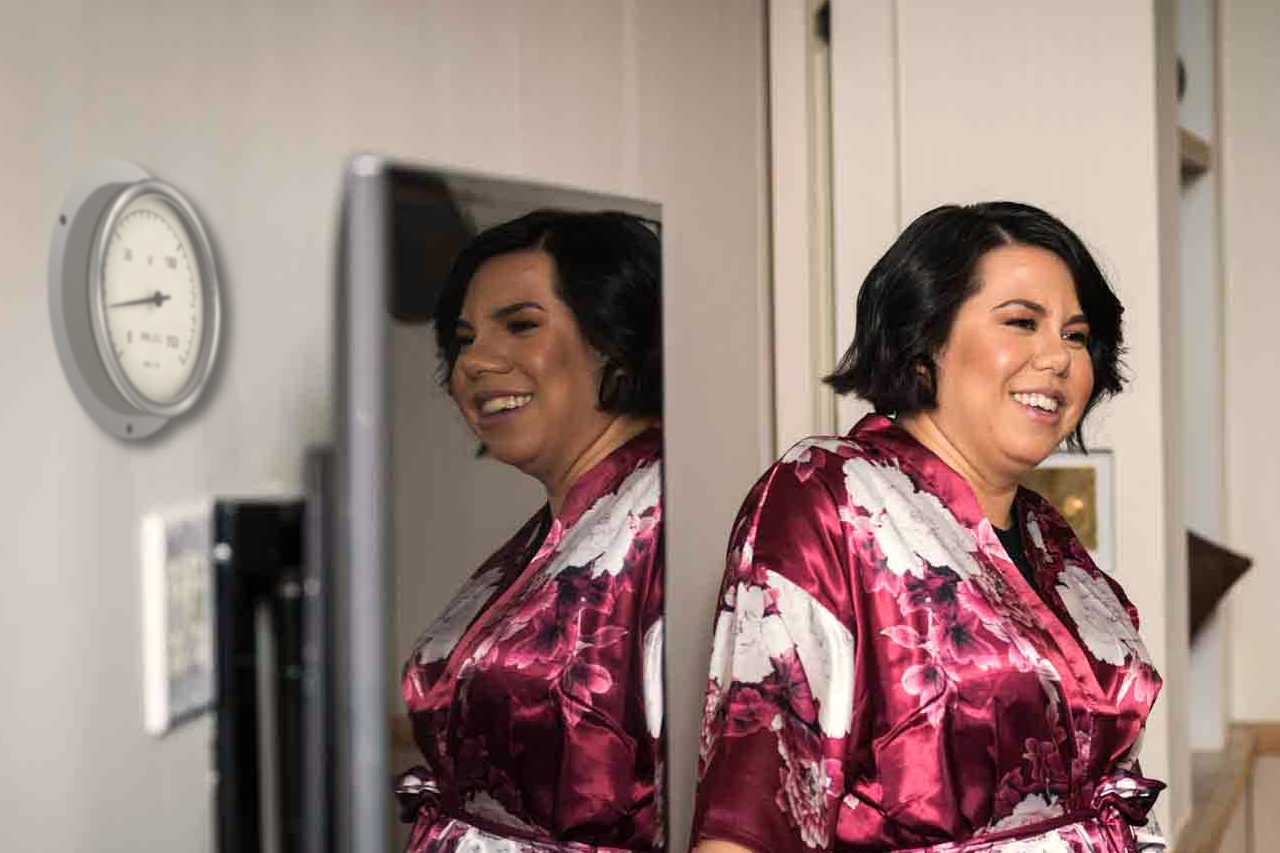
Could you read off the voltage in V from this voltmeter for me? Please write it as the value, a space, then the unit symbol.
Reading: 20 V
